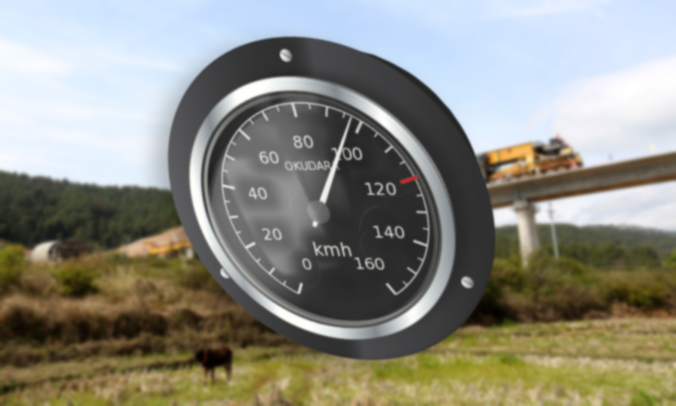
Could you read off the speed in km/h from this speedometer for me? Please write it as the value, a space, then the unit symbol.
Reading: 97.5 km/h
